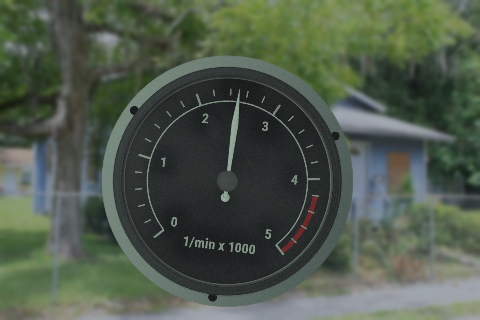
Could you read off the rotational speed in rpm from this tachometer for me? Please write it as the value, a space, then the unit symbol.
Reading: 2500 rpm
